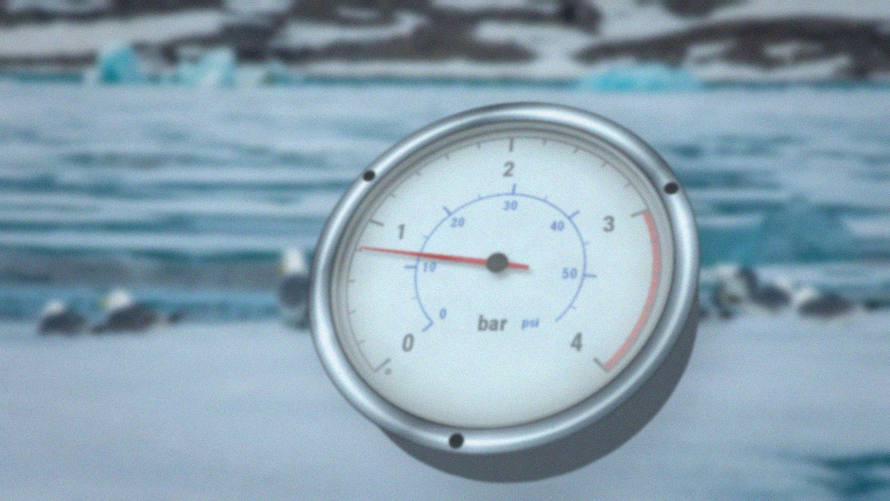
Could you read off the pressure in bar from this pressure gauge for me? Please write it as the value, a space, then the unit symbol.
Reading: 0.8 bar
